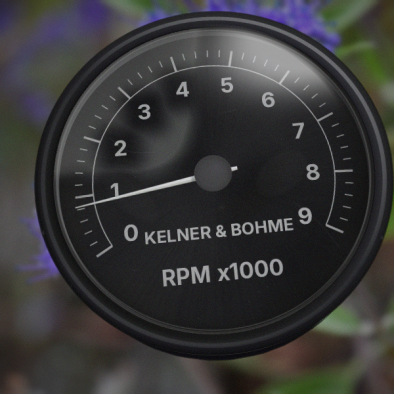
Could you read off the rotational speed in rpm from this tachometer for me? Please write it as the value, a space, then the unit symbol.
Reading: 800 rpm
